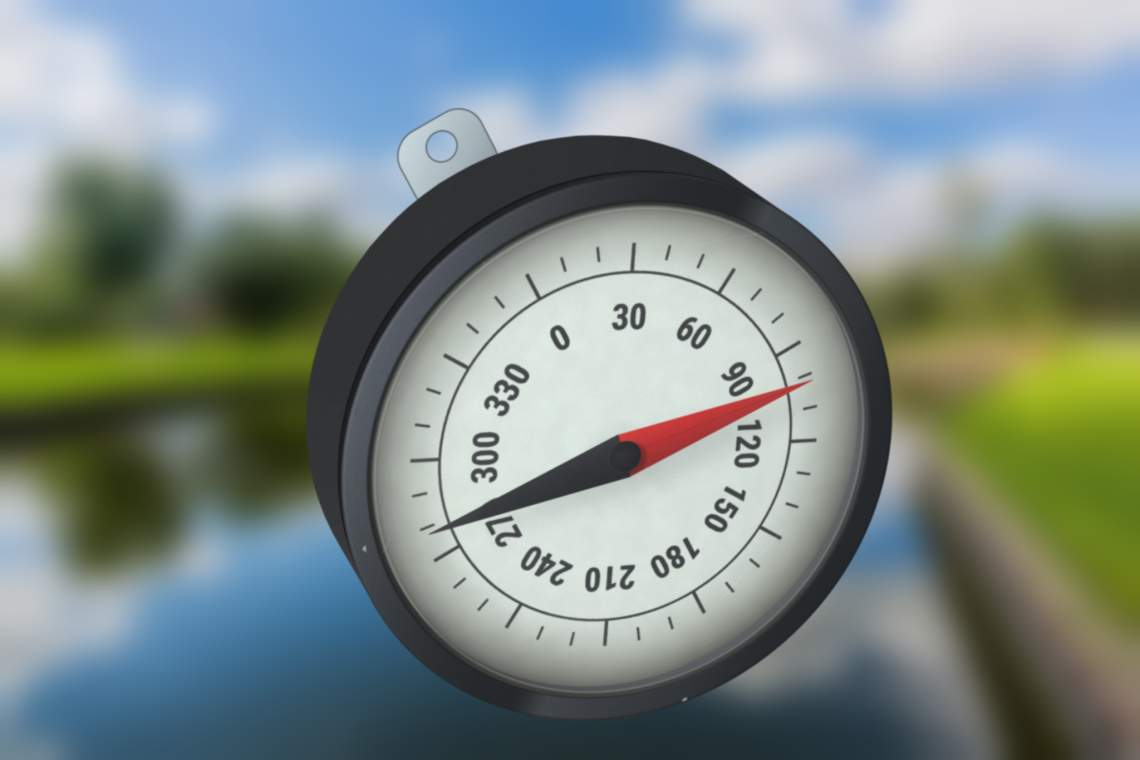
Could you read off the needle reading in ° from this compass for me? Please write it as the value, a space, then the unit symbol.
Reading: 100 °
